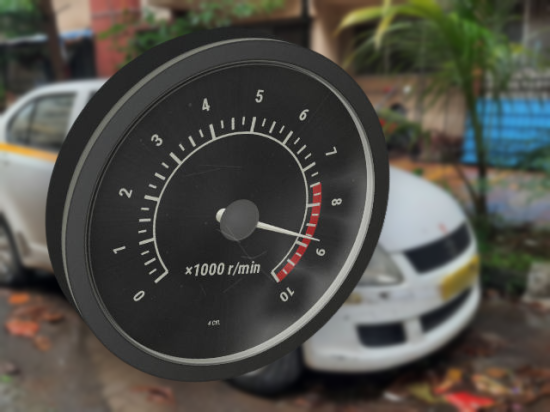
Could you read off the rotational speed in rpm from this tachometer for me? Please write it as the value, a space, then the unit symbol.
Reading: 8750 rpm
